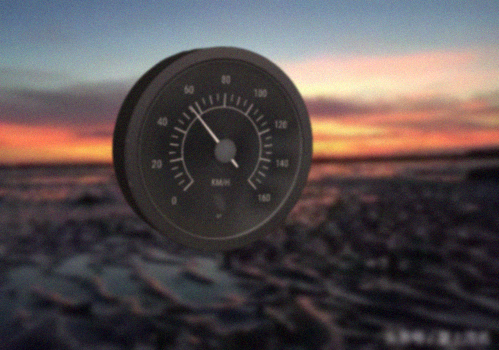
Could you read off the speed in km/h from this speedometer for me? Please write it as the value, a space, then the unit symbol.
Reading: 55 km/h
